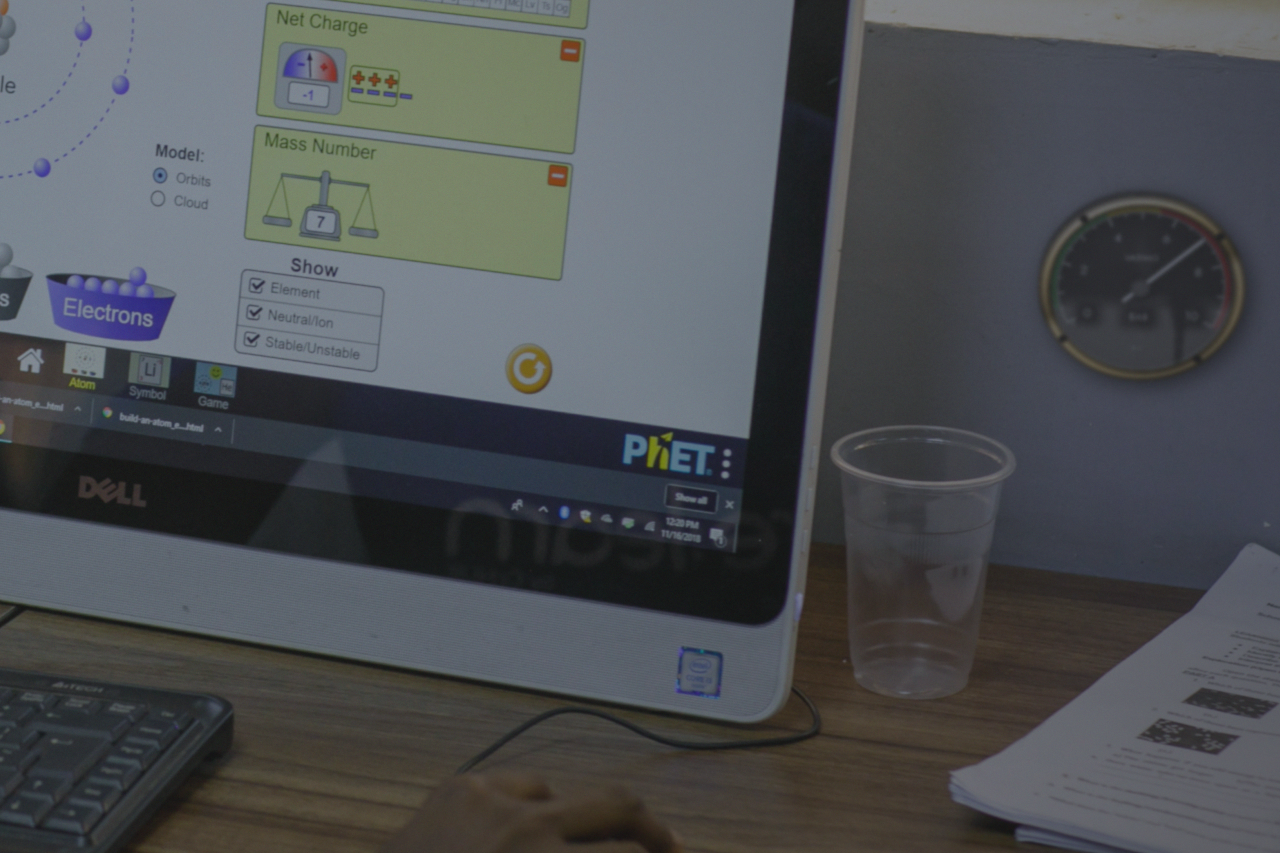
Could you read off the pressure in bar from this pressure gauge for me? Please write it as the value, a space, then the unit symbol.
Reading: 7 bar
